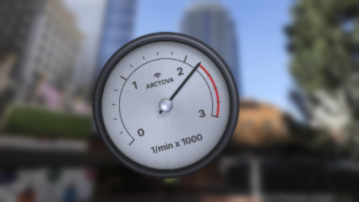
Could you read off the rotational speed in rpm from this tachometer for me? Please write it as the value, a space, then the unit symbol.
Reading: 2200 rpm
